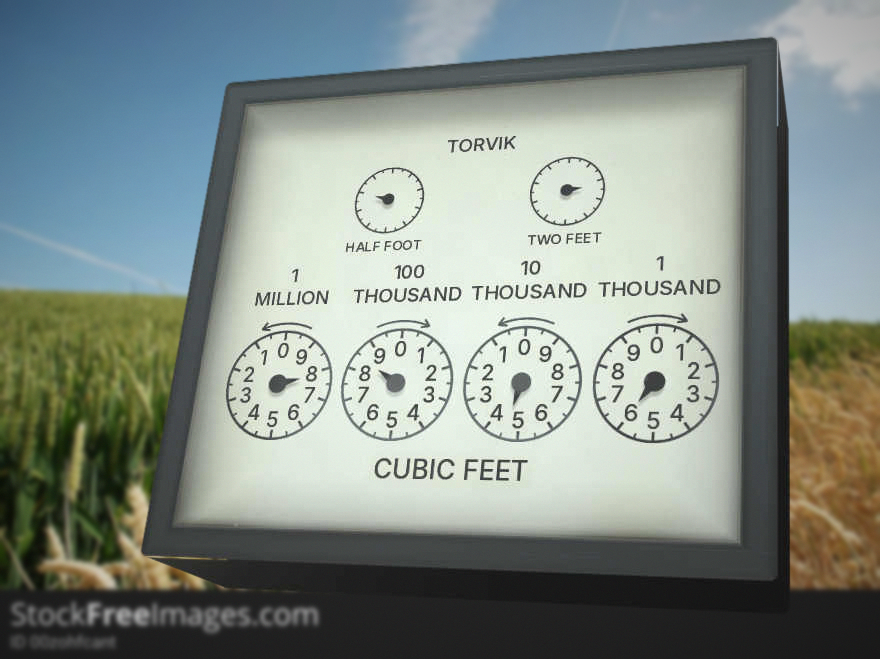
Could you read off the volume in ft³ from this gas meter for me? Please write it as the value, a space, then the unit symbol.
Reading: 784600 ft³
